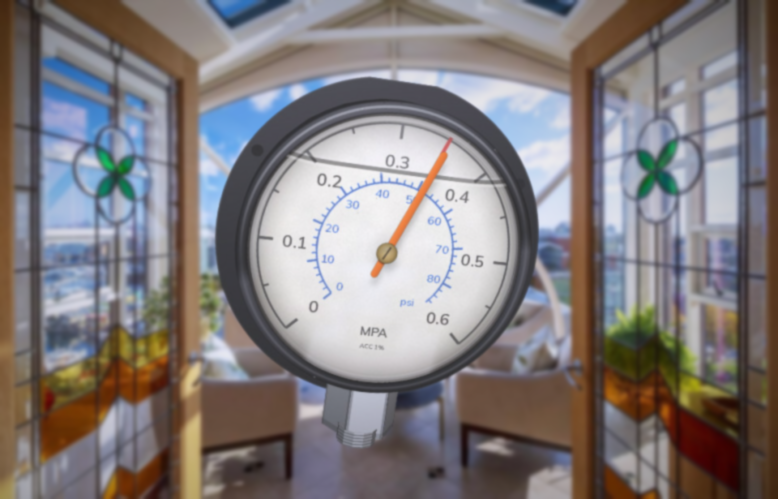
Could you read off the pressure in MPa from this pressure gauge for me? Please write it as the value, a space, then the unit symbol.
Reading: 0.35 MPa
